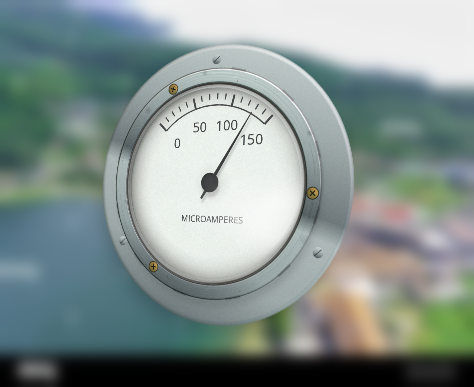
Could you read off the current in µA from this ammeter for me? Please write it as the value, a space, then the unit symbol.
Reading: 130 µA
